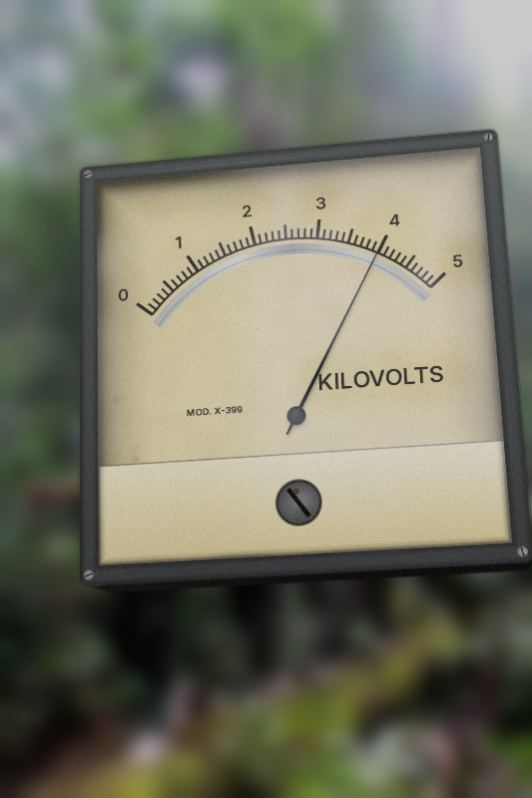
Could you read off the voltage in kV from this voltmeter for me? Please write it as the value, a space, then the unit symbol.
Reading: 4 kV
